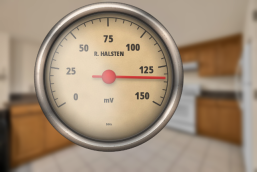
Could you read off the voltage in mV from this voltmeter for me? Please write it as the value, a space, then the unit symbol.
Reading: 132.5 mV
